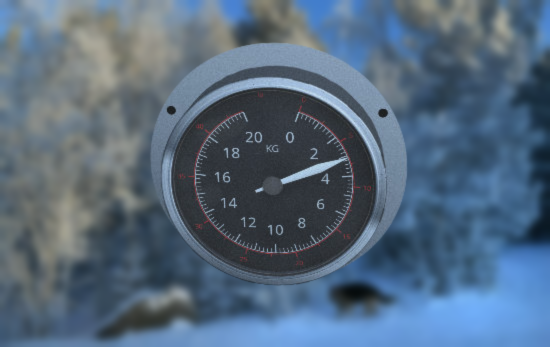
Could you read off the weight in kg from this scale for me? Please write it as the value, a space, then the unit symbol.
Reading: 3 kg
